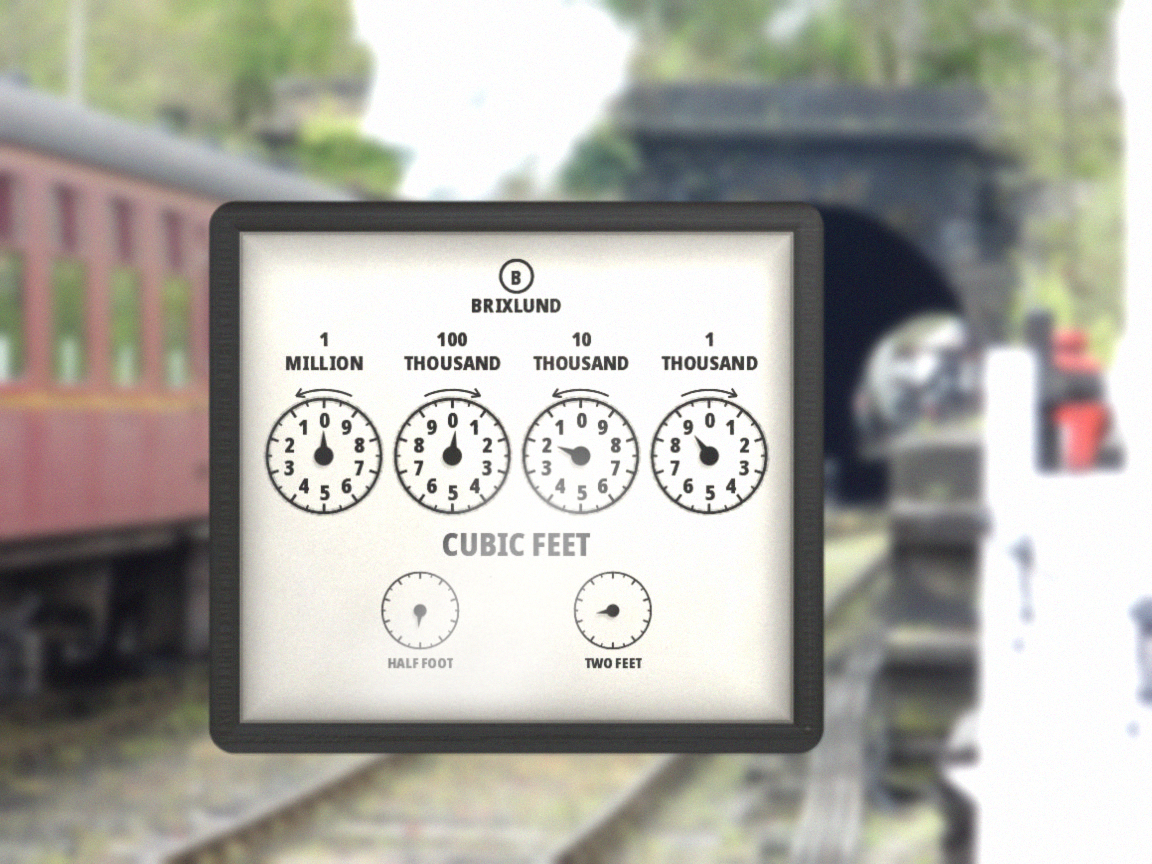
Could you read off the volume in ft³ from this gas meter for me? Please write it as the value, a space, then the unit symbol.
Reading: 1900 ft³
